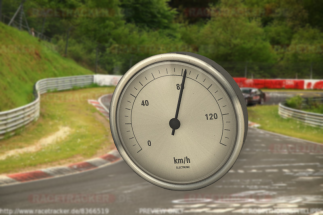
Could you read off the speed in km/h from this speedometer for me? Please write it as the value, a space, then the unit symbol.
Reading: 82.5 km/h
